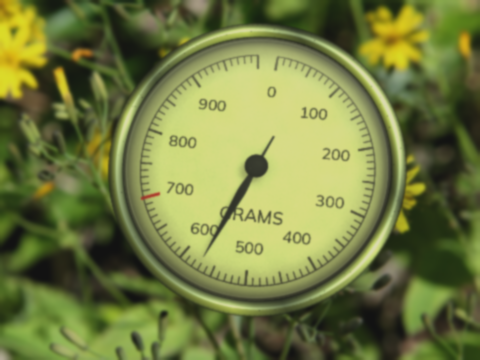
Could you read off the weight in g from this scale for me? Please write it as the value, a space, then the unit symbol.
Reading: 570 g
